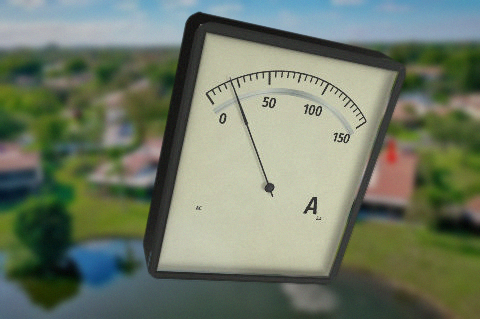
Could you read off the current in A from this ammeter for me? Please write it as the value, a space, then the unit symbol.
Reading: 20 A
